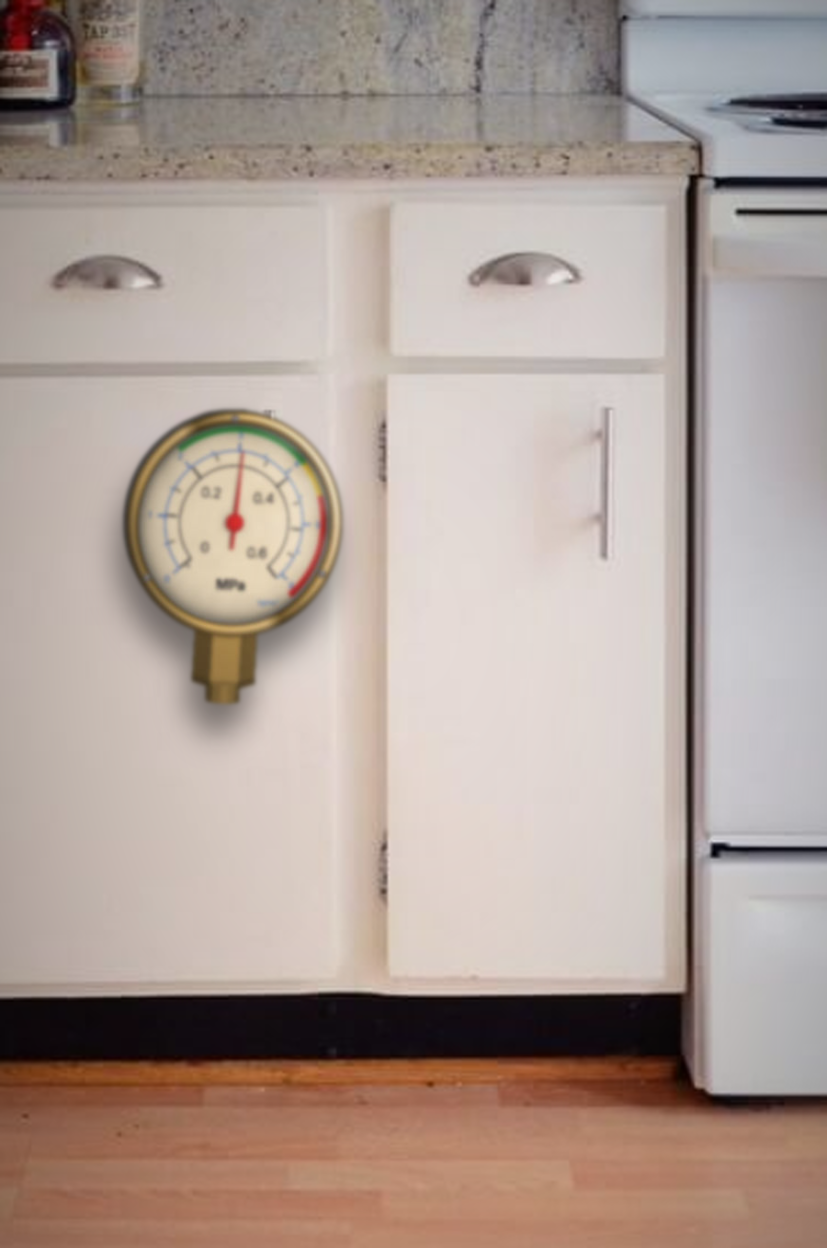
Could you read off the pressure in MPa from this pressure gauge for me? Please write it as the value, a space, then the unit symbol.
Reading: 0.3 MPa
